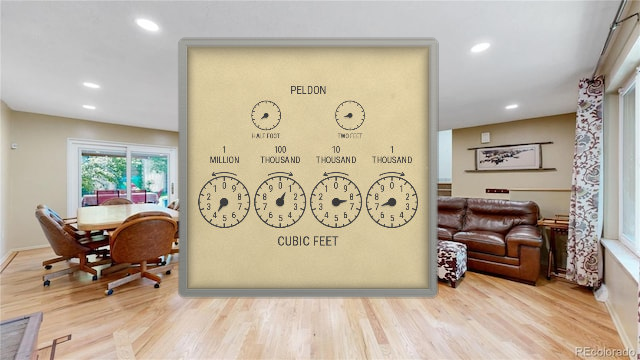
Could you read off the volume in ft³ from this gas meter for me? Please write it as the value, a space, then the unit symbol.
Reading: 407700 ft³
